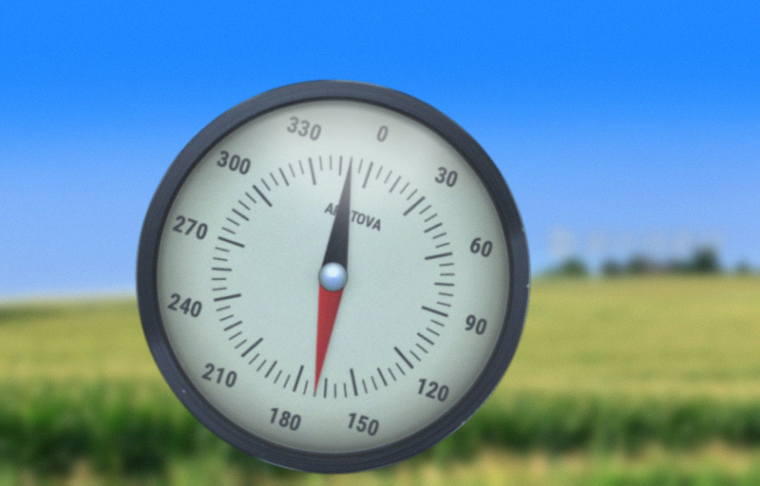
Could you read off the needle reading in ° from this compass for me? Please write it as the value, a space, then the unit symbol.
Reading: 170 °
